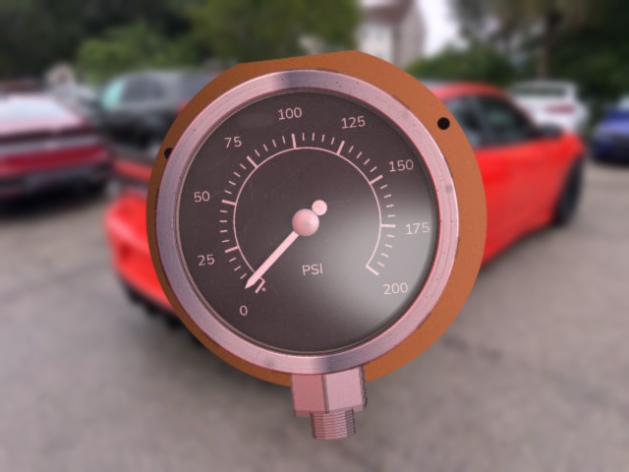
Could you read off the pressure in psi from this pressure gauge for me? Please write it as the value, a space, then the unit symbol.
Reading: 5 psi
